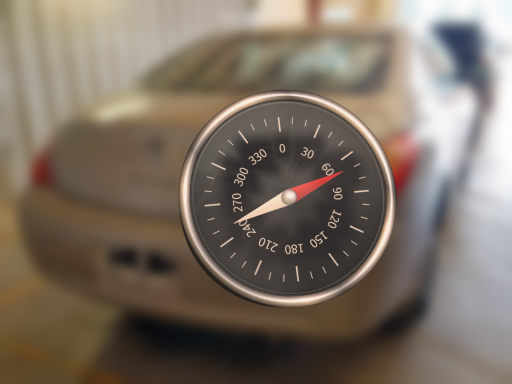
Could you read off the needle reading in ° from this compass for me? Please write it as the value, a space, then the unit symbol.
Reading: 70 °
